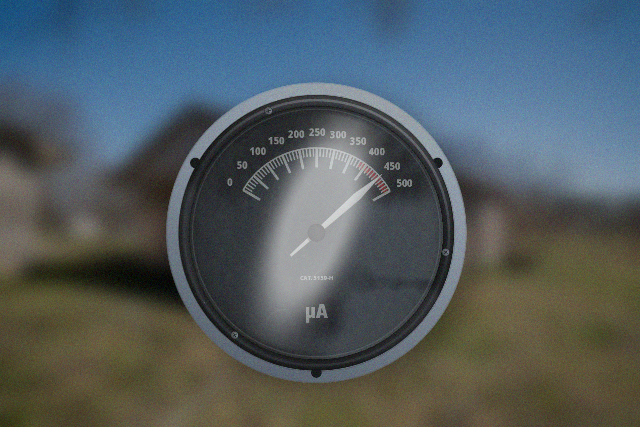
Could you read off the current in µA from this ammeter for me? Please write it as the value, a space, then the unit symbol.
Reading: 450 µA
